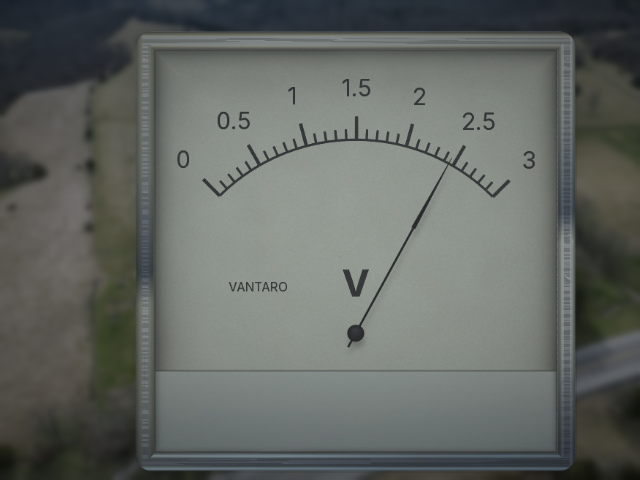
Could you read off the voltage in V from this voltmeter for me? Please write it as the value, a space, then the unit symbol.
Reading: 2.45 V
